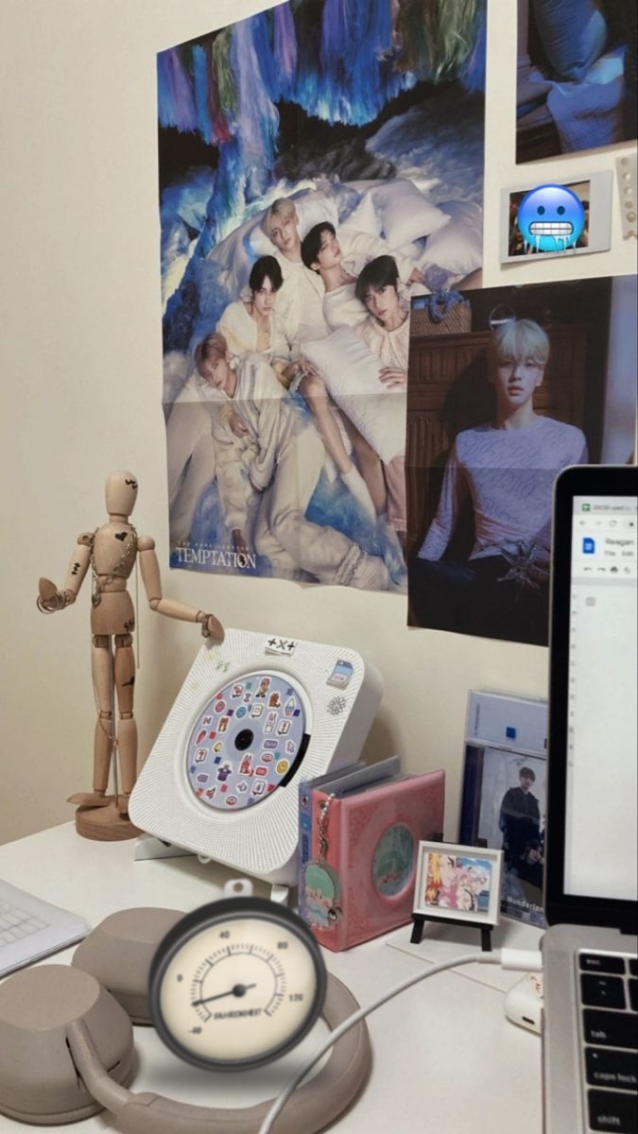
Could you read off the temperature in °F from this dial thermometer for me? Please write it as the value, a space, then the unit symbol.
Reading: -20 °F
